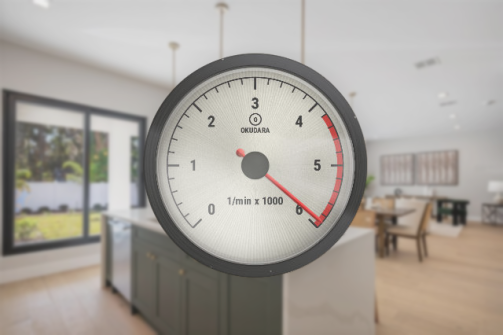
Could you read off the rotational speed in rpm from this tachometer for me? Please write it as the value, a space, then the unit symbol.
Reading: 5900 rpm
